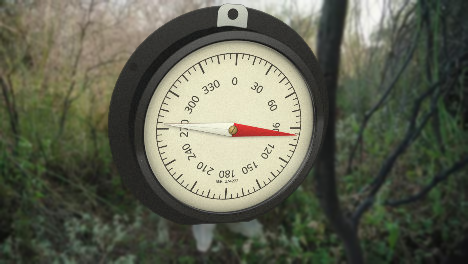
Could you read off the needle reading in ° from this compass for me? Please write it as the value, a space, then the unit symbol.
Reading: 95 °
